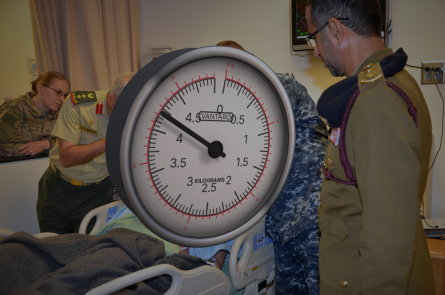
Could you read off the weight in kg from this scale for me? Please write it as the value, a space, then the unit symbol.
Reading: 4.2 kg
